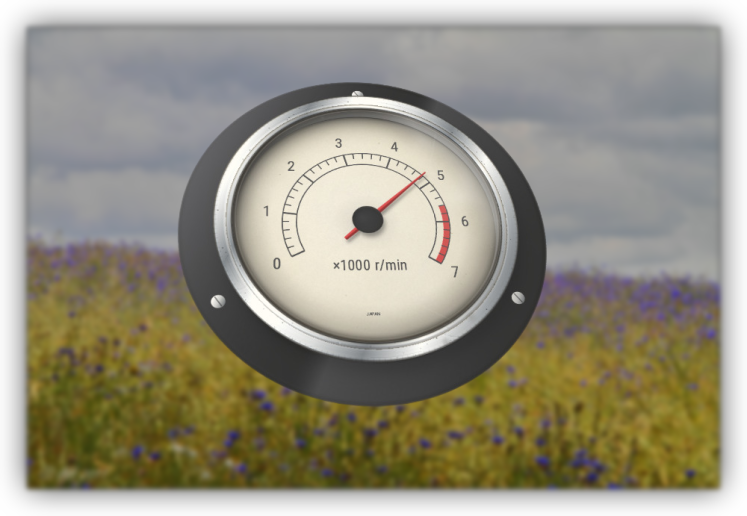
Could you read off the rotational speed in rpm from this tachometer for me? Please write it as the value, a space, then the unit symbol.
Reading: 4800 rpm
